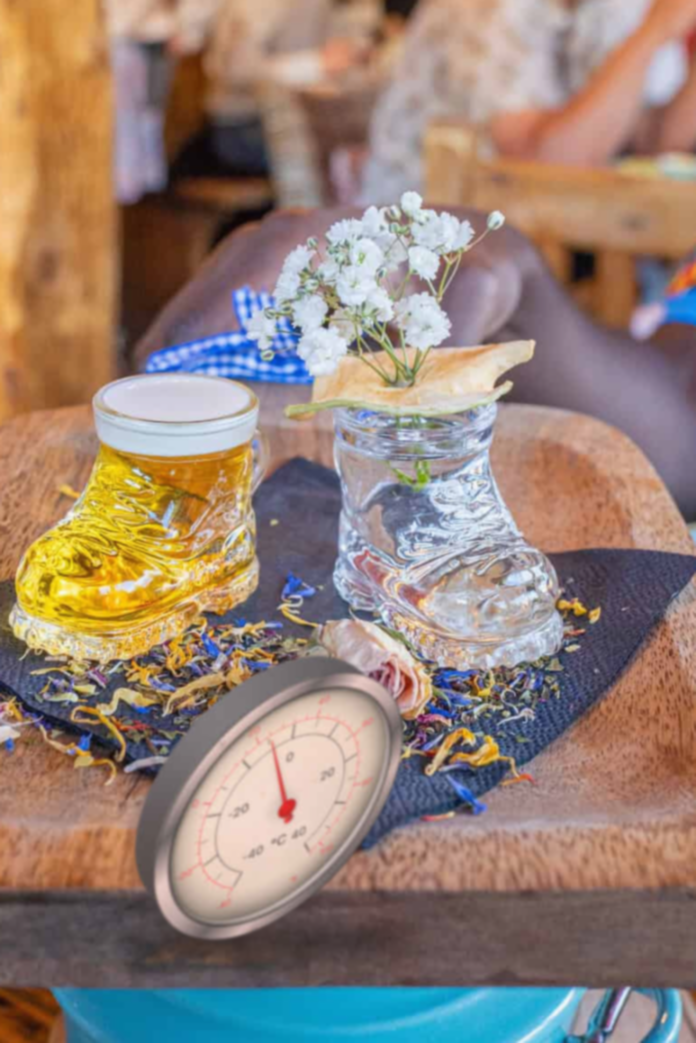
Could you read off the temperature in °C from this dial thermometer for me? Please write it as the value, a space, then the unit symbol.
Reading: -5 °C
